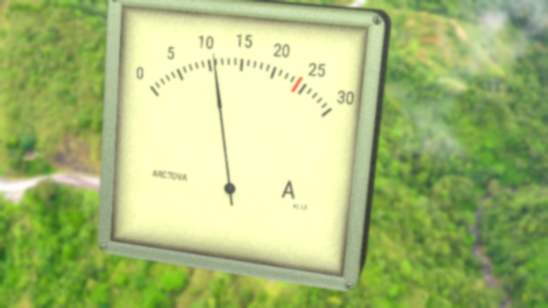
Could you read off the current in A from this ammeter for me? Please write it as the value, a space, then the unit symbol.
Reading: 11 A
